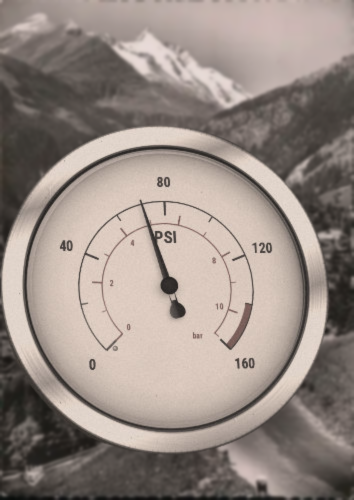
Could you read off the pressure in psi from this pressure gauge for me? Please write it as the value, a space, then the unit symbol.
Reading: 70 psi
